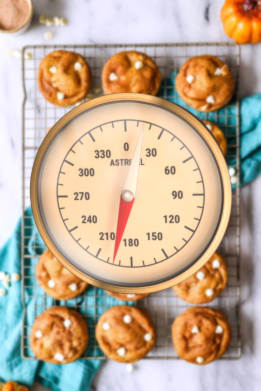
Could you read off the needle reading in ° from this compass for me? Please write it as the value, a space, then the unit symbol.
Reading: 195 °
